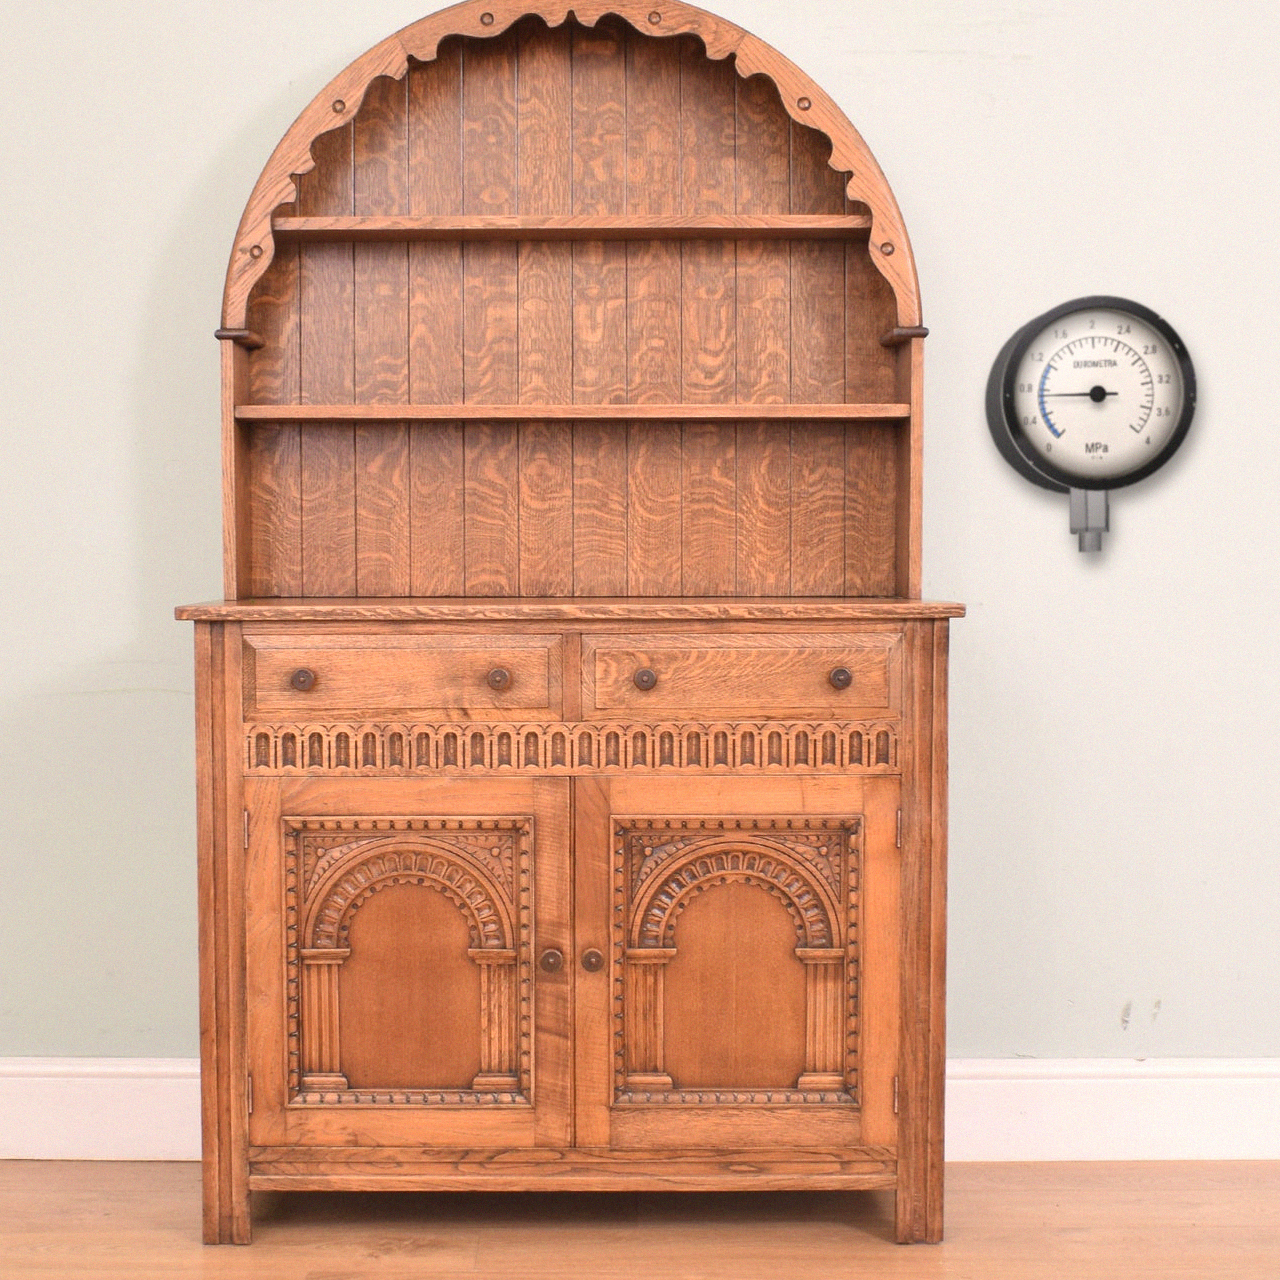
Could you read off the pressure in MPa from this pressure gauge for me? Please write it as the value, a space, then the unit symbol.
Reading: 0.7 MPa
